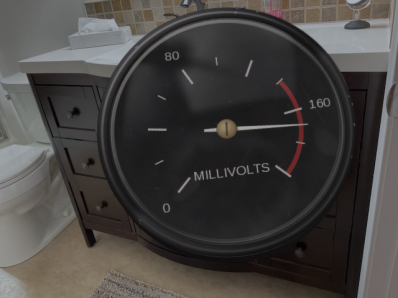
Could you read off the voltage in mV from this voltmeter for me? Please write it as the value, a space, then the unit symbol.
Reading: 170 mV
